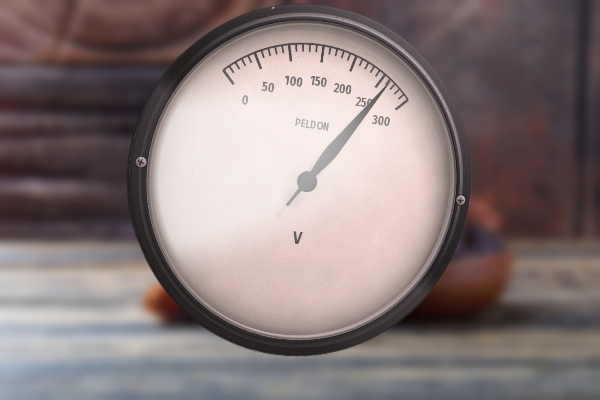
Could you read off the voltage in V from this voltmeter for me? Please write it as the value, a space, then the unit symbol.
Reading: 260 V
